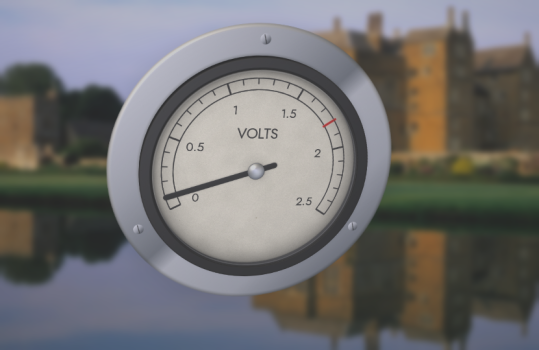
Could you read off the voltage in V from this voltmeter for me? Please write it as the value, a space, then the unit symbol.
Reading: 0.1 V
